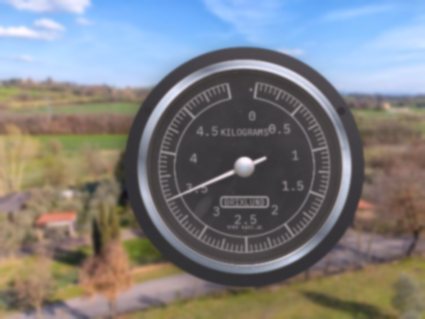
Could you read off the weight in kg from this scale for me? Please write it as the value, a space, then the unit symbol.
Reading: 3.5 kg
